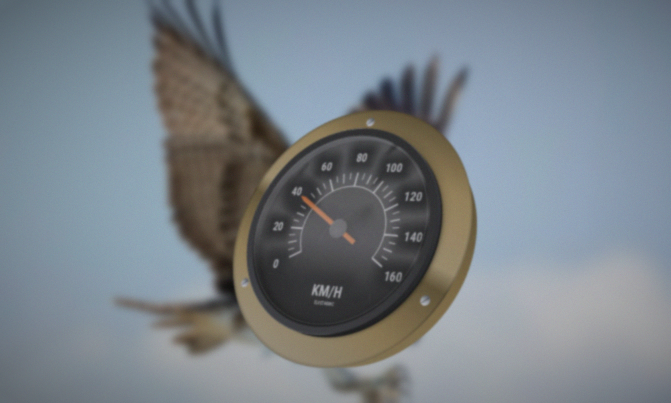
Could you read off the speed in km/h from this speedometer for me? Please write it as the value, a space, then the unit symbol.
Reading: 40 km/h
